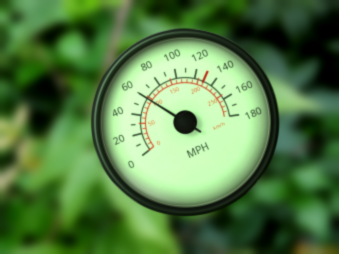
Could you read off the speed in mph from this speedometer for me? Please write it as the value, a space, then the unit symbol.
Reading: 60 mph
